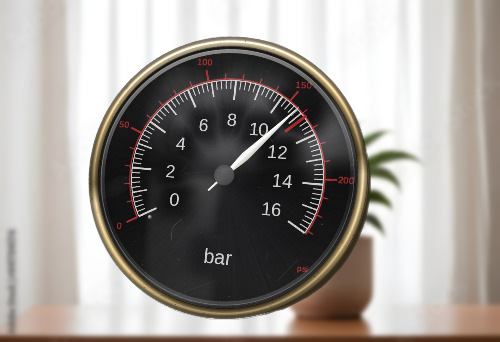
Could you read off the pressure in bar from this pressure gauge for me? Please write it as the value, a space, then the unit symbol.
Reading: 10.8 bar
